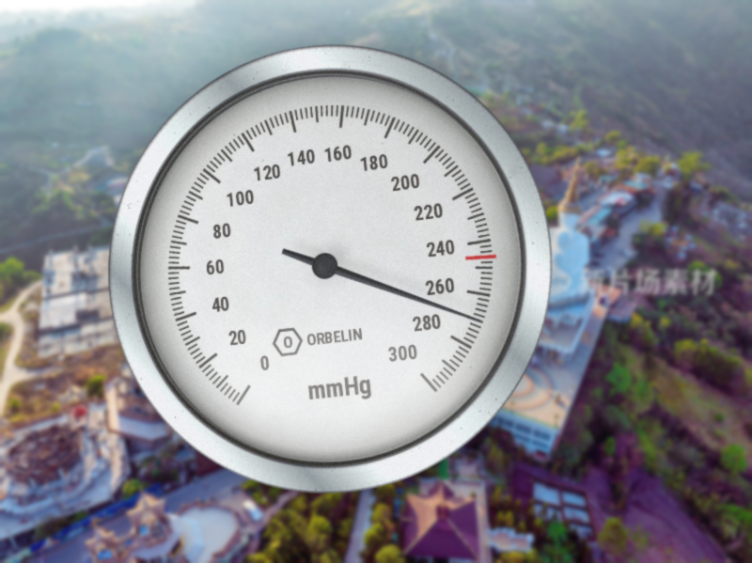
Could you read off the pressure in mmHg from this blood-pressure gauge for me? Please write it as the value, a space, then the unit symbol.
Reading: 270 mmHg
